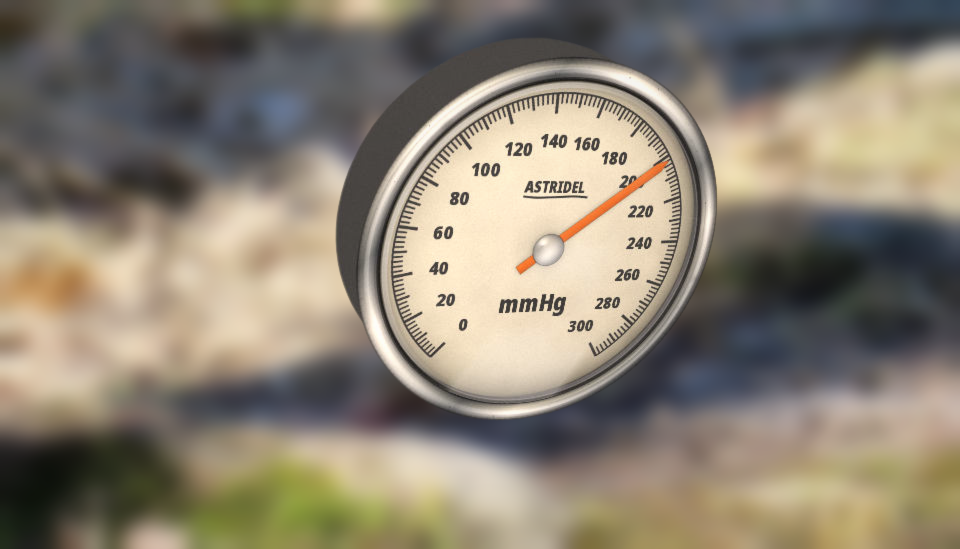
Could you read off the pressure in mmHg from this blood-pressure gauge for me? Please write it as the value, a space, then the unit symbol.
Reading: 200 mmHg
